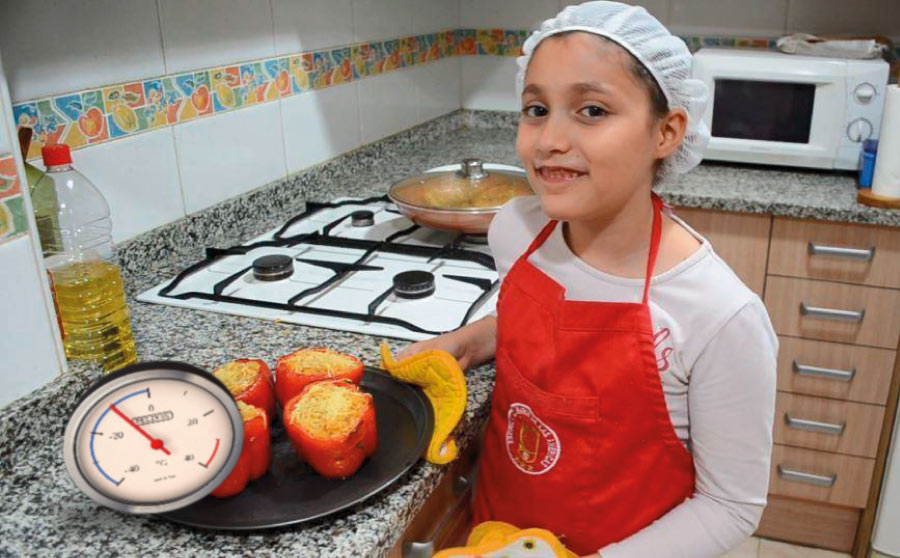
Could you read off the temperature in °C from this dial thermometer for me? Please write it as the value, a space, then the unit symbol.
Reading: -10 °C
